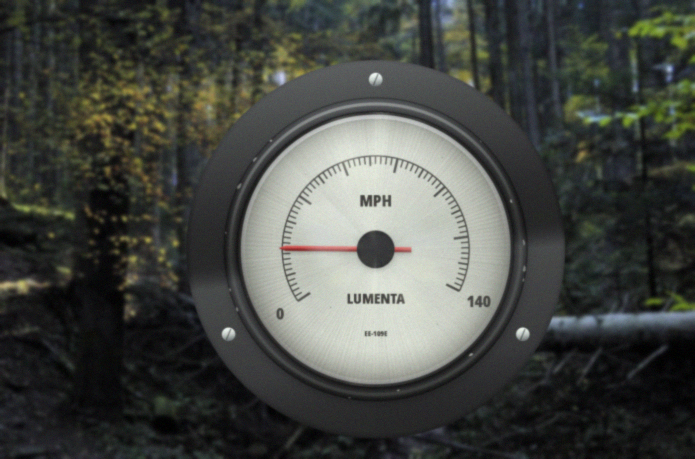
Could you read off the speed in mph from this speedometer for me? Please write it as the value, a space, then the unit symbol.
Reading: 20 mph
